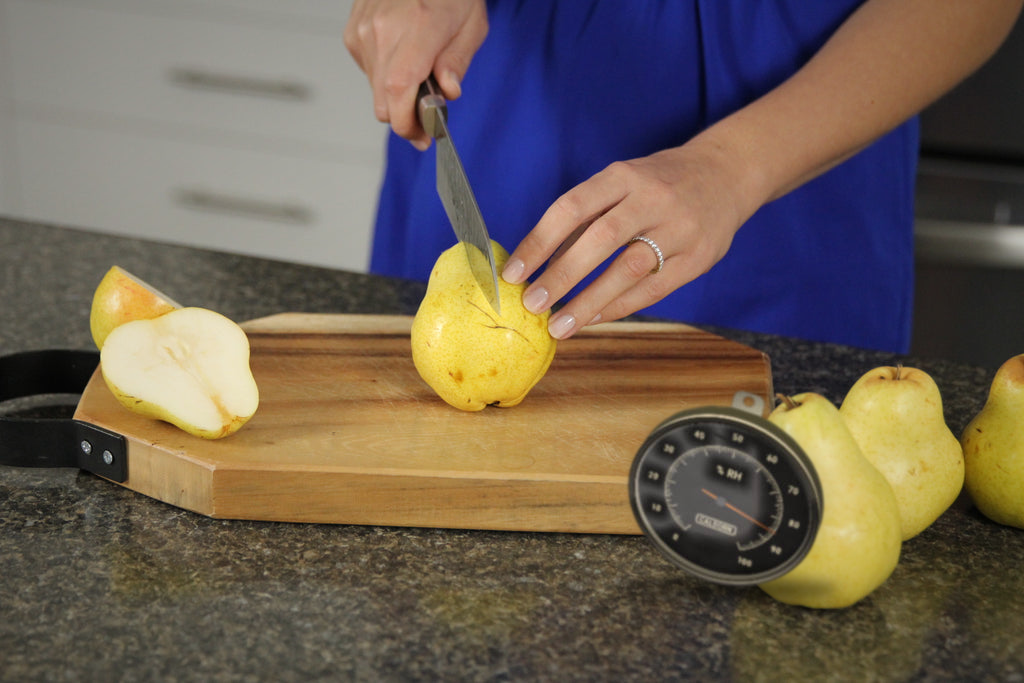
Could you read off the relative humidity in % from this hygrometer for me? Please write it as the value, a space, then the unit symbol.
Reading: 85 %
